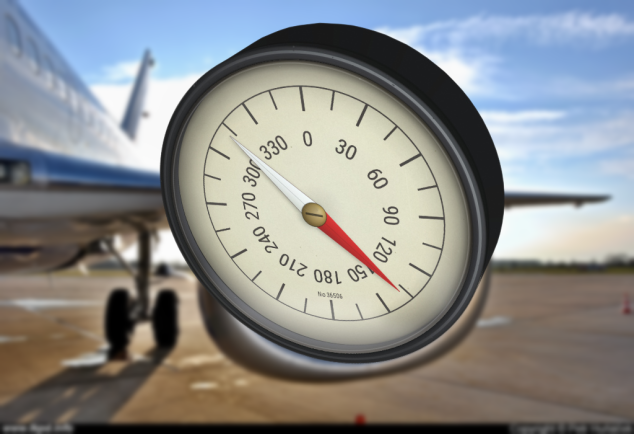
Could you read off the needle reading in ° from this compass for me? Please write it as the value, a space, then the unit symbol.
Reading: 135 °
